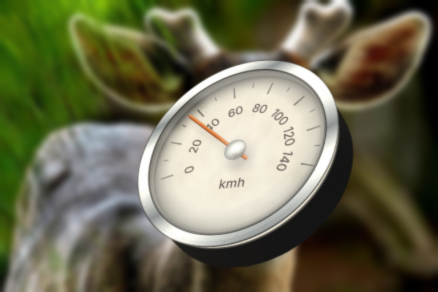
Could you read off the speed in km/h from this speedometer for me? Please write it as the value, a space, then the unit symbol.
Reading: 35 km/h
